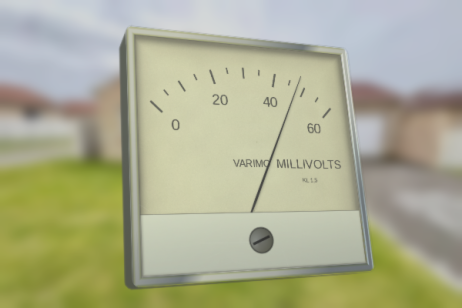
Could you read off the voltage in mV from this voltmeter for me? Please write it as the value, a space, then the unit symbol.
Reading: 47.5 mV
